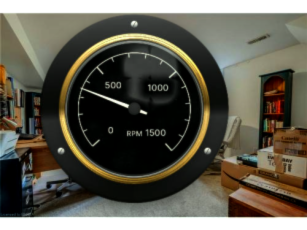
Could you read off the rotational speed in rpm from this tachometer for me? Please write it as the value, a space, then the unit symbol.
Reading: 350 rpm
